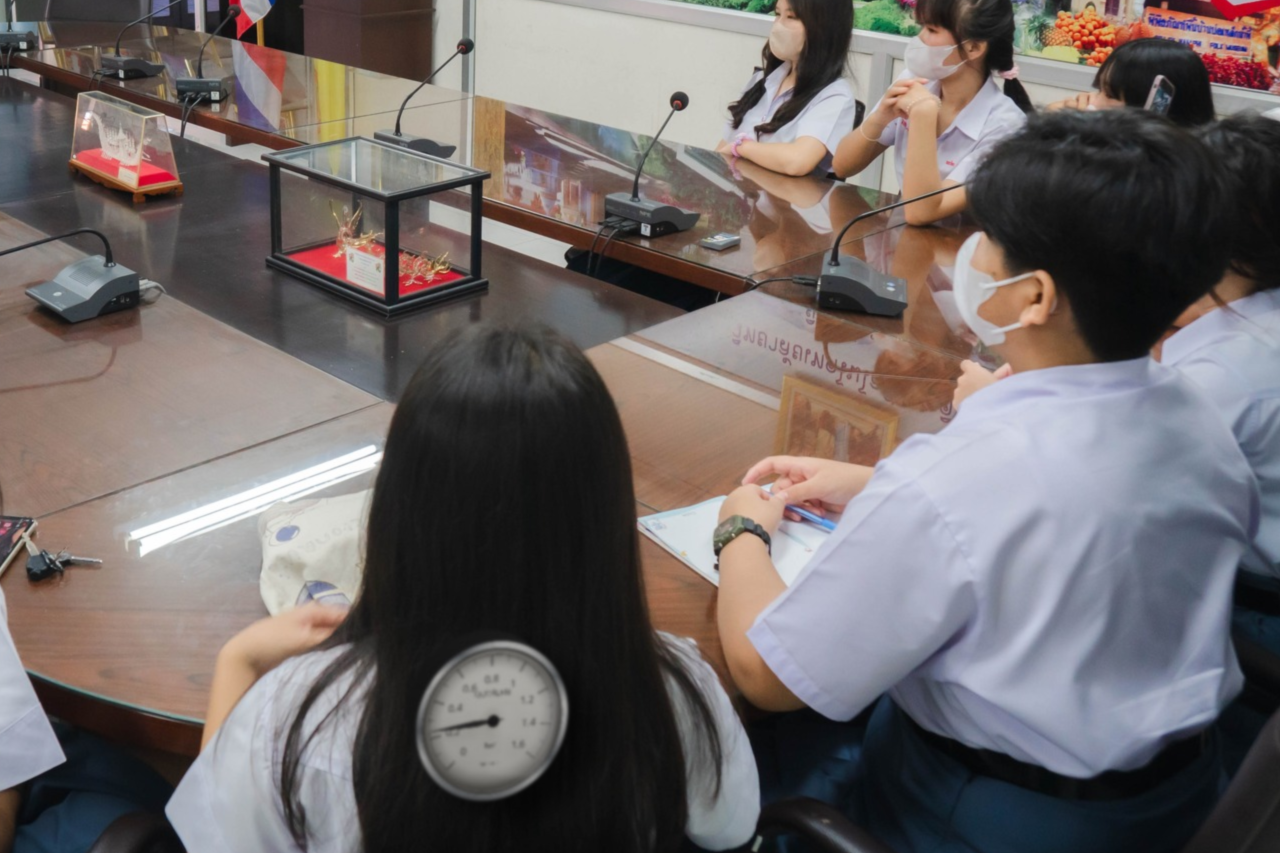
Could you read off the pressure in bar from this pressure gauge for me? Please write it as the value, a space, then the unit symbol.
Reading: 0.25 bar
